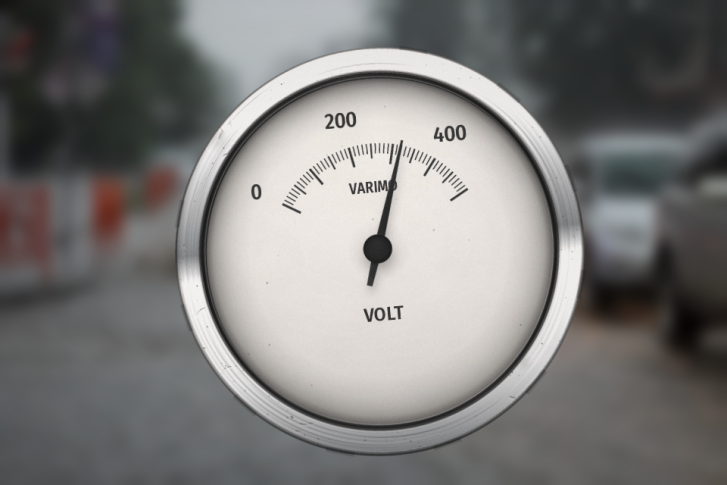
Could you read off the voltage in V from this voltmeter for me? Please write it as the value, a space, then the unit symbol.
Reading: 320 V
